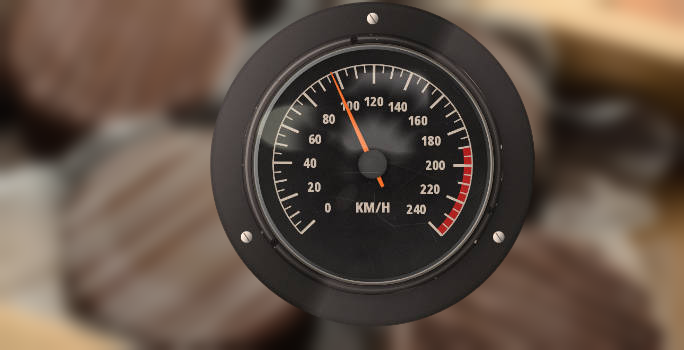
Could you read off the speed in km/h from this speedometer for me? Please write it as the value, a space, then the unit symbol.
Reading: 97.5 km/h
